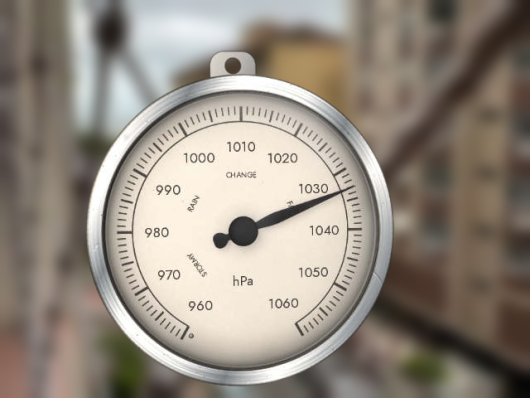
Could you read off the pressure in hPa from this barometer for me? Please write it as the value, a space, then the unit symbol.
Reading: 1033 hPa
